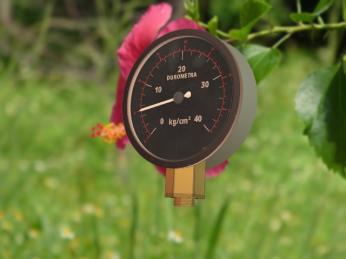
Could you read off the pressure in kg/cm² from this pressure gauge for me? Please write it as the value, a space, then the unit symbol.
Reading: 5 kg/cm²
